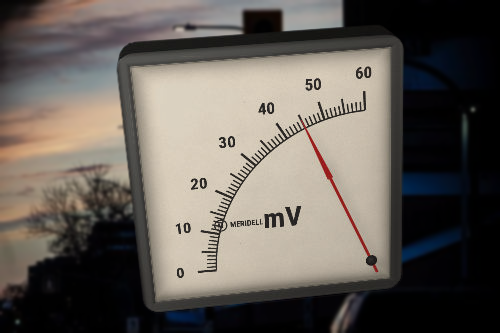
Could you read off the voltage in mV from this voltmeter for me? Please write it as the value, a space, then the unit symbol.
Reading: 45 mV
